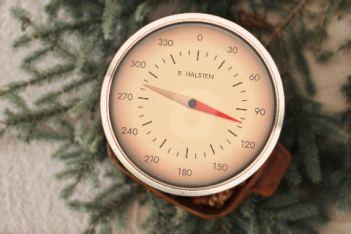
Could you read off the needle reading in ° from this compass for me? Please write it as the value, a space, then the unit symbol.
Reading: 105 °
